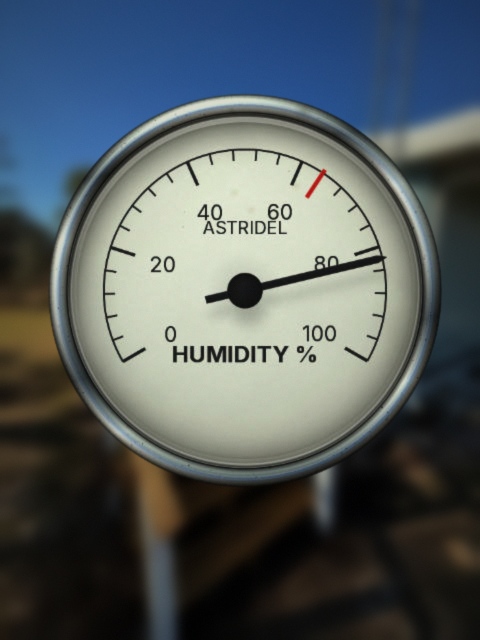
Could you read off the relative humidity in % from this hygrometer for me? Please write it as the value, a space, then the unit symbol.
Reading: 82 %
